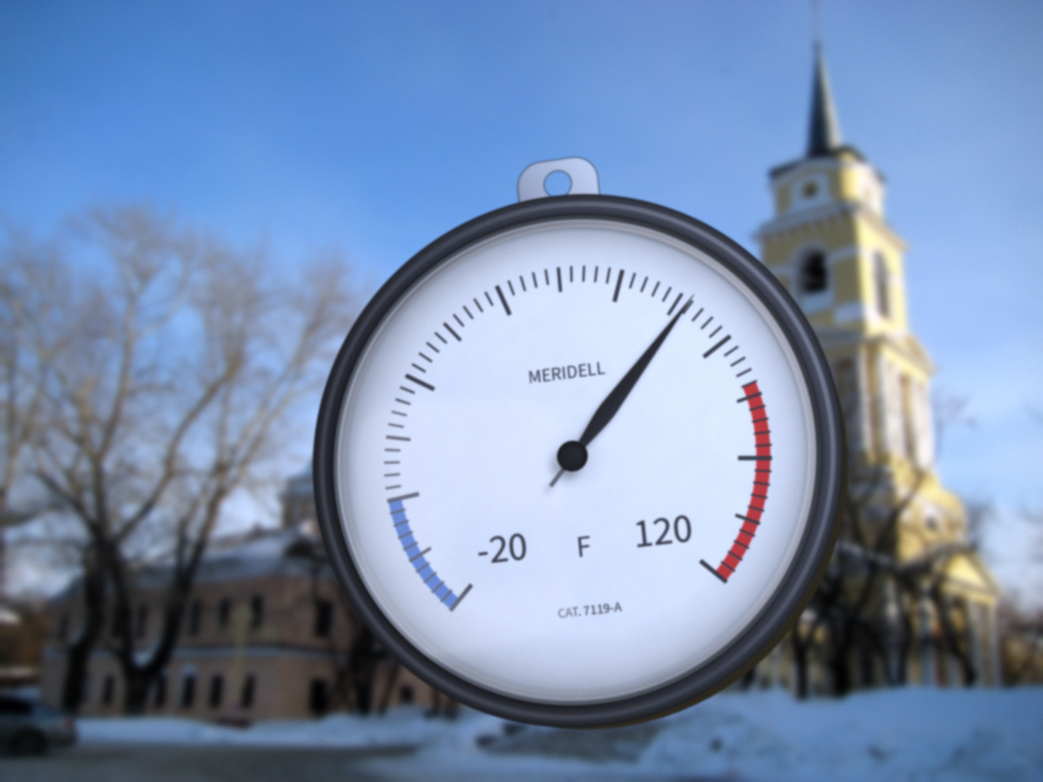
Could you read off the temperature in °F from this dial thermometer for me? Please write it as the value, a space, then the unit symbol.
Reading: 72 °F
